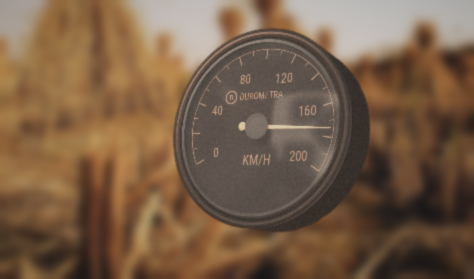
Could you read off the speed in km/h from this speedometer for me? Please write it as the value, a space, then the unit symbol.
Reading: 175 km/h
